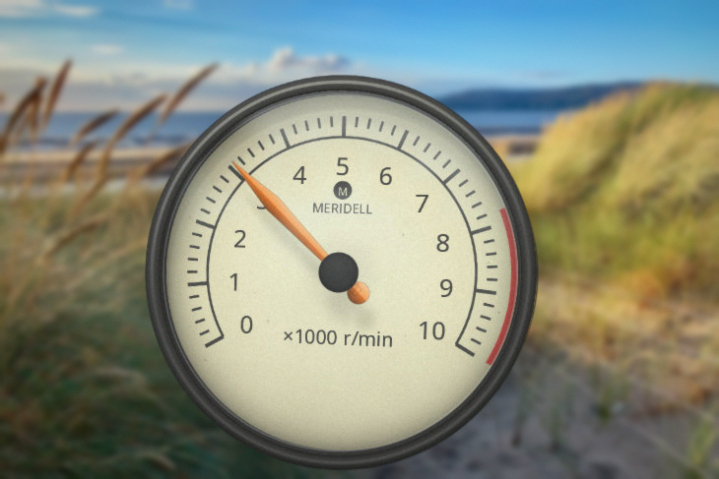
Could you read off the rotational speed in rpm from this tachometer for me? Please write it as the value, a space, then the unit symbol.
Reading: 3100 rpm
